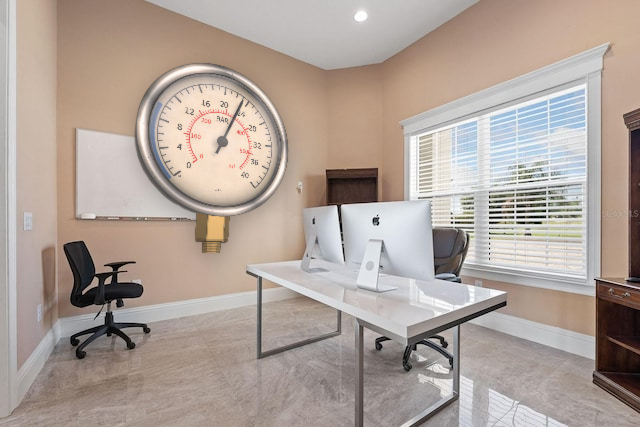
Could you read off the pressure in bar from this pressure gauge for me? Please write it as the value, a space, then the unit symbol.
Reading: 23 bar
